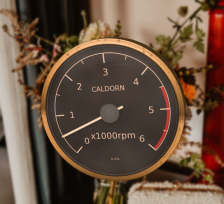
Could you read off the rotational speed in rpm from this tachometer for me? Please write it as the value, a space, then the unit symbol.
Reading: 500 rpm
